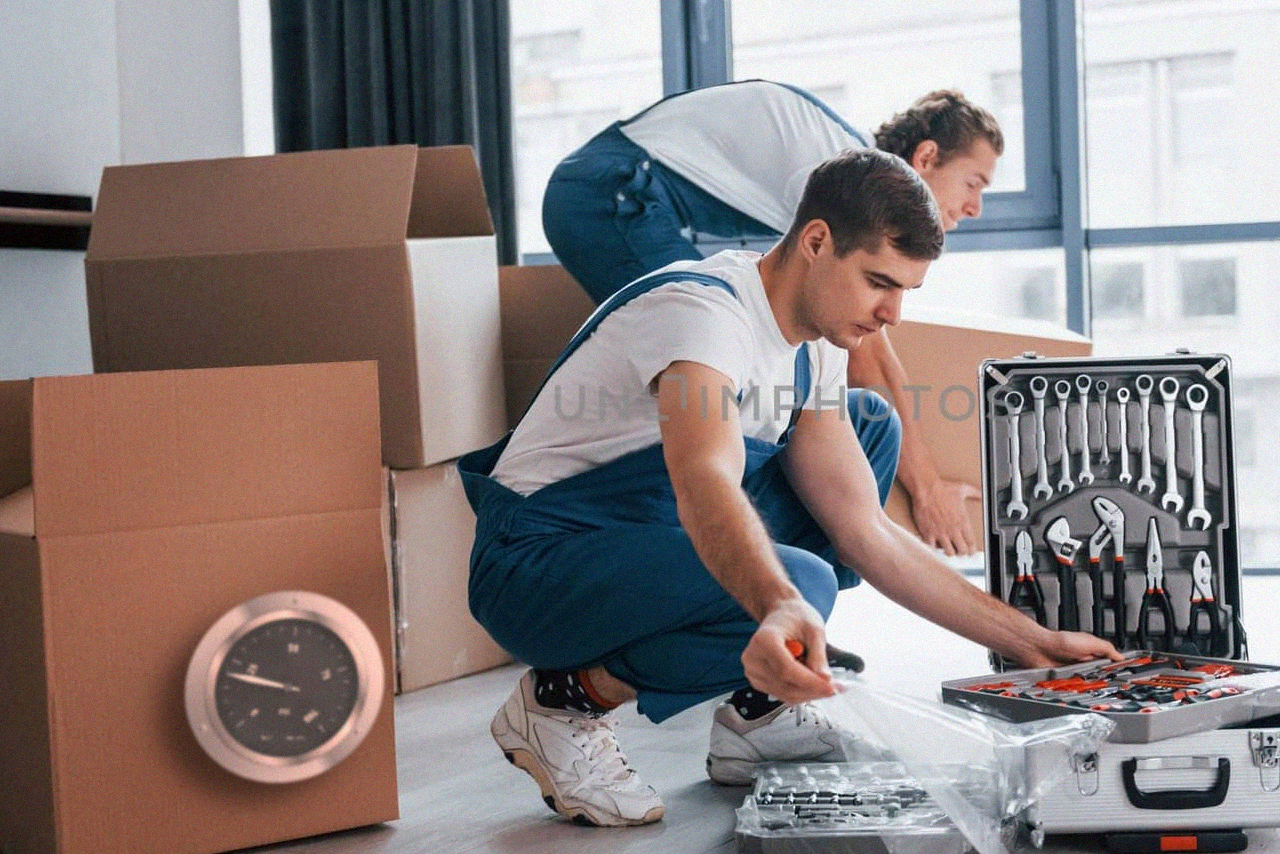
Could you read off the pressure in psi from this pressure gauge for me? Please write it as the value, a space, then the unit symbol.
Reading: 20 psi
